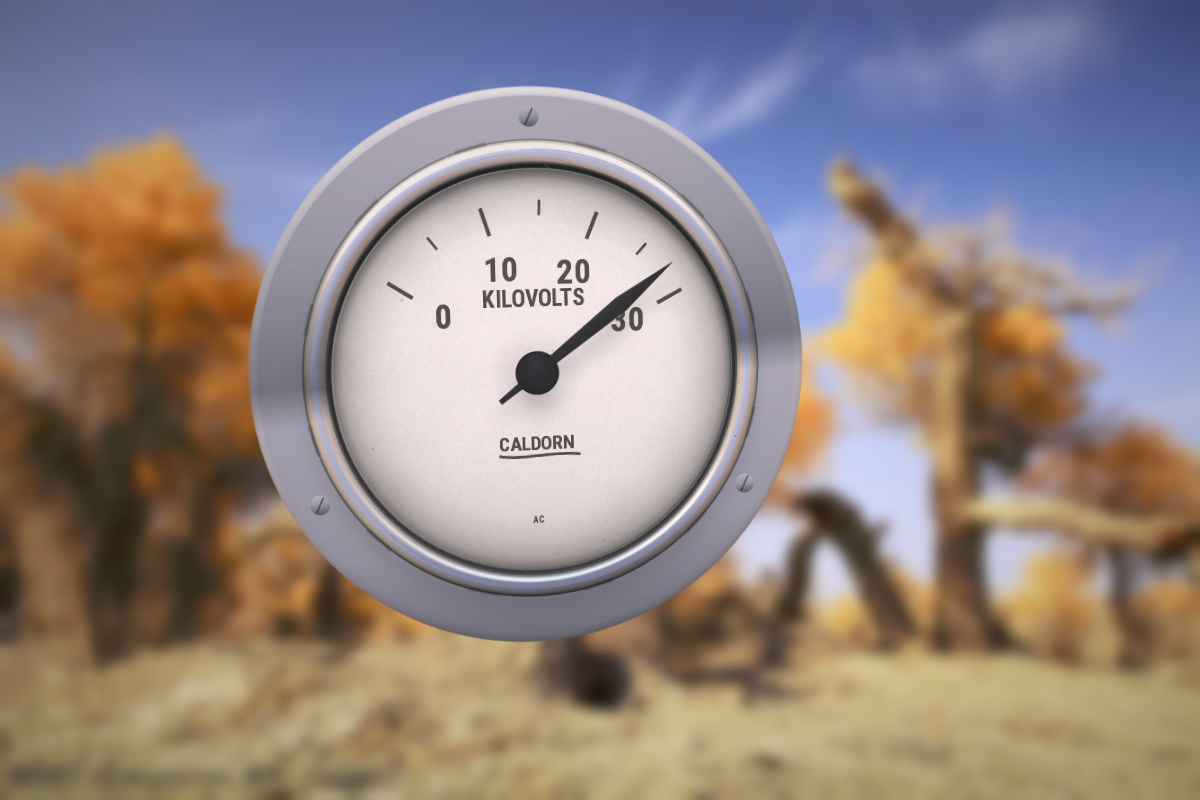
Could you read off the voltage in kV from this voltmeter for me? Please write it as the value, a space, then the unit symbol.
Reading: 27.5 kV
